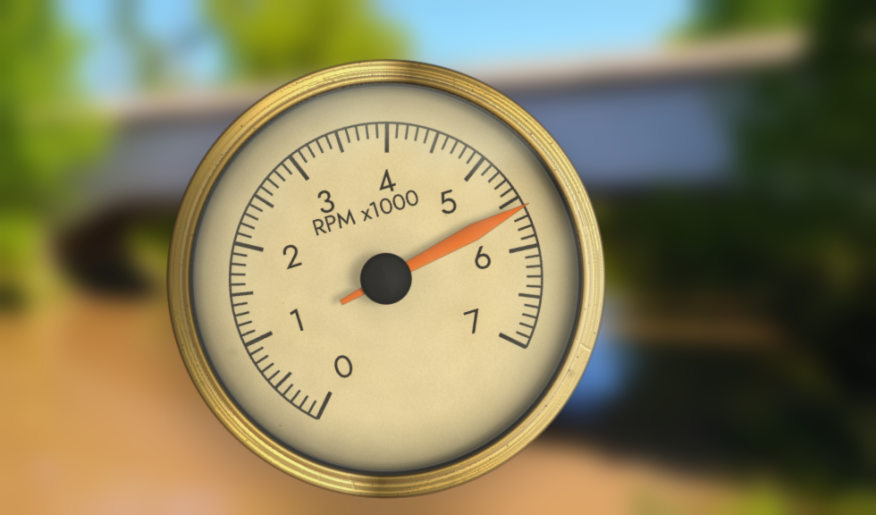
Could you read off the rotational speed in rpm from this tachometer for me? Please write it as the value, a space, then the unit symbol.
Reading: 5600 rpm
